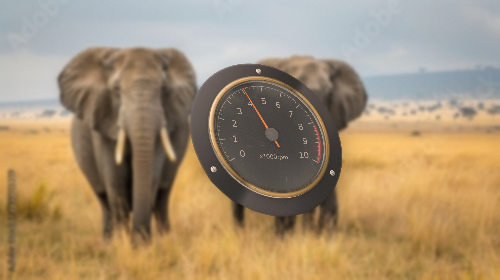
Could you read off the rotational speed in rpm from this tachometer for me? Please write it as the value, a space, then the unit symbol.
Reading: 4000 rpm
